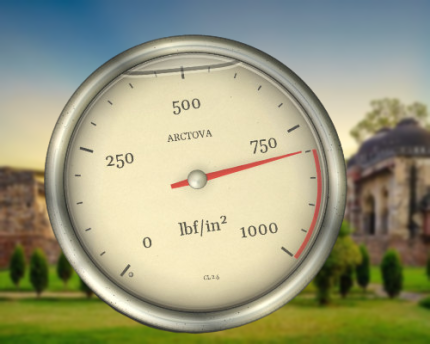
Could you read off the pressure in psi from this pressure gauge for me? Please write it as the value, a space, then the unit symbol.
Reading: 800 psi
